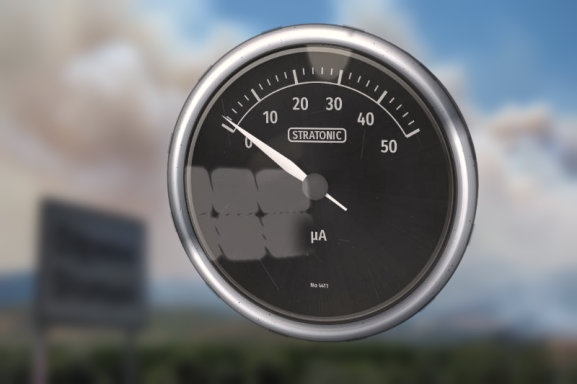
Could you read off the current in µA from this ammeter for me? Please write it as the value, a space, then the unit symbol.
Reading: 2 µA
